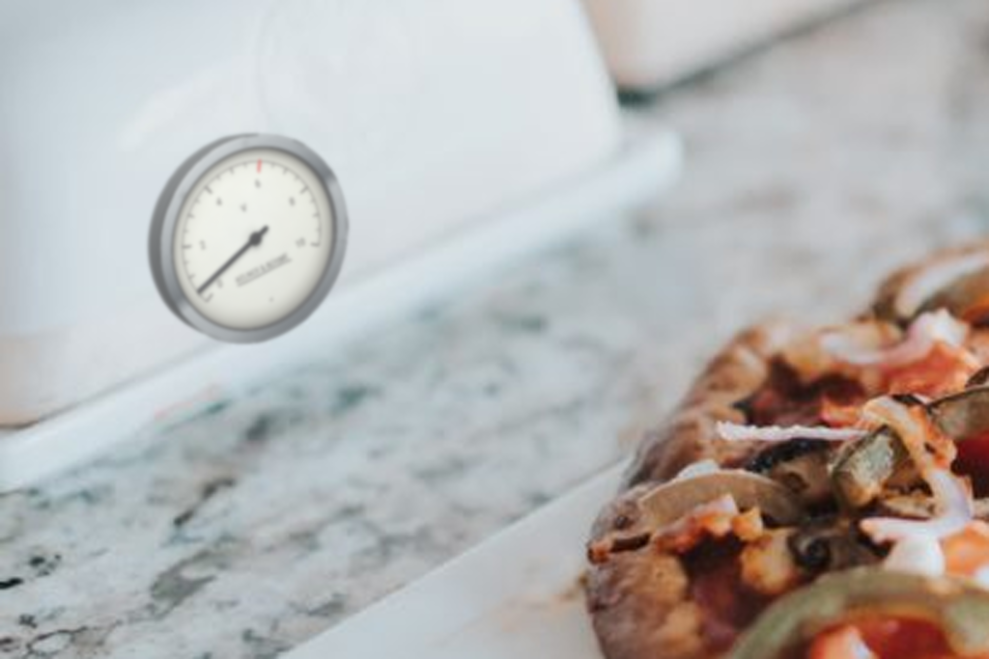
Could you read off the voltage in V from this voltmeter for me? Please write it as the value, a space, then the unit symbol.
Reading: 0.5 V
